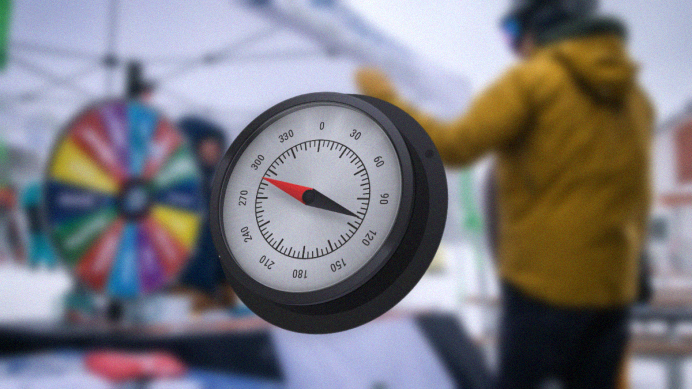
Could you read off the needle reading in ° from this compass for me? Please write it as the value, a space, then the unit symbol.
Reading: 290 °
